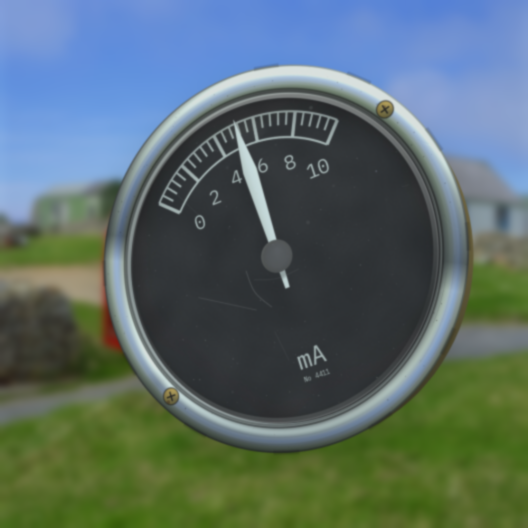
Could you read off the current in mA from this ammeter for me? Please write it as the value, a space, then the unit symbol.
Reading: 5.2 mA
